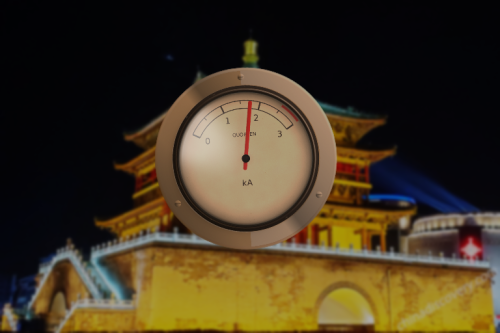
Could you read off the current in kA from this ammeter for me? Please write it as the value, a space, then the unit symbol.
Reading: 1.75 kA
